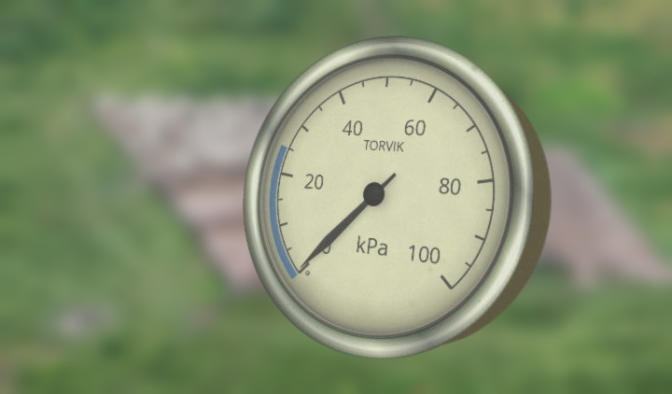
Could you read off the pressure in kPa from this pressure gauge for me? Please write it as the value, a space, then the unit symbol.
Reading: 0 kPa
